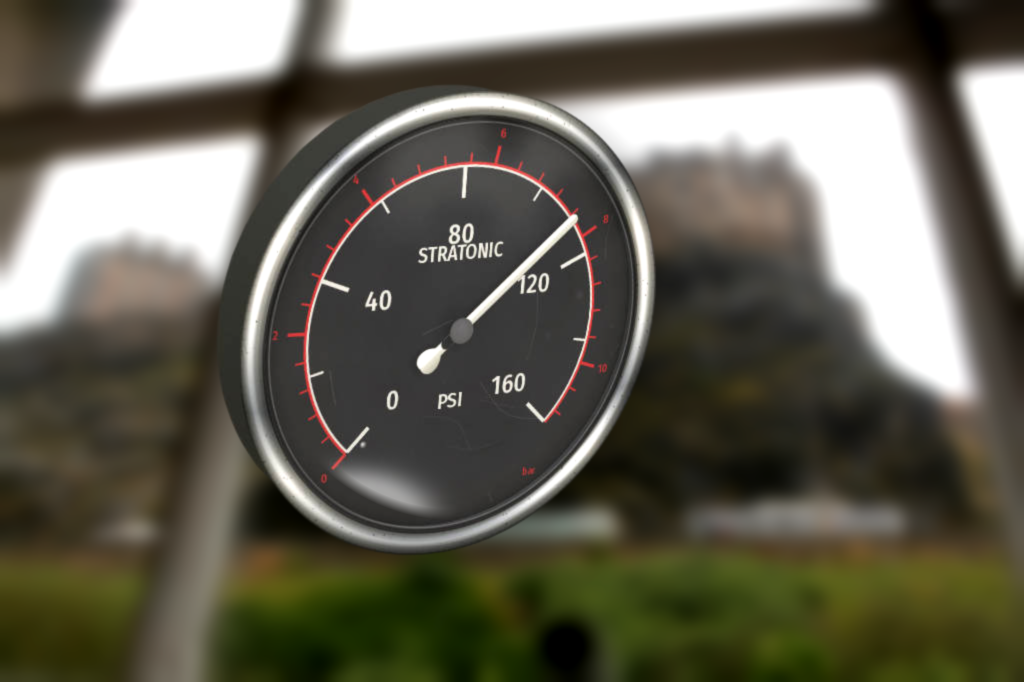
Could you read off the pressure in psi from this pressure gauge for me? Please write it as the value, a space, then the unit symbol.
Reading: 110 psi
